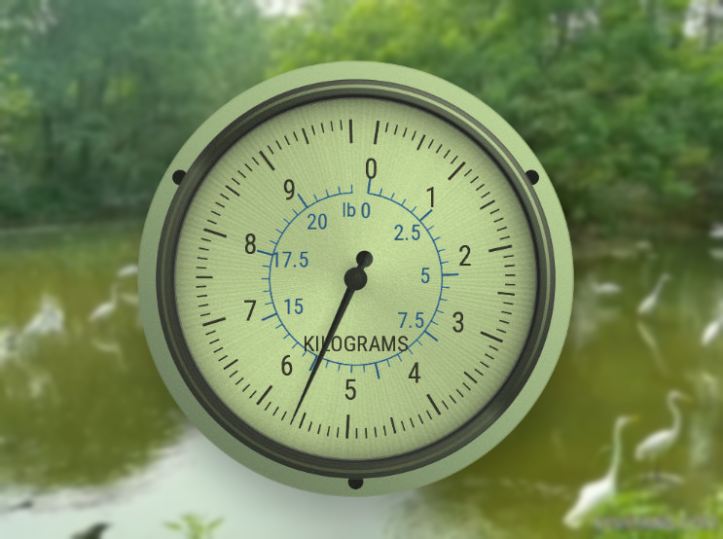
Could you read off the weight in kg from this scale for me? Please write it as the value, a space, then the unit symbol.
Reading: 5.6 kg
